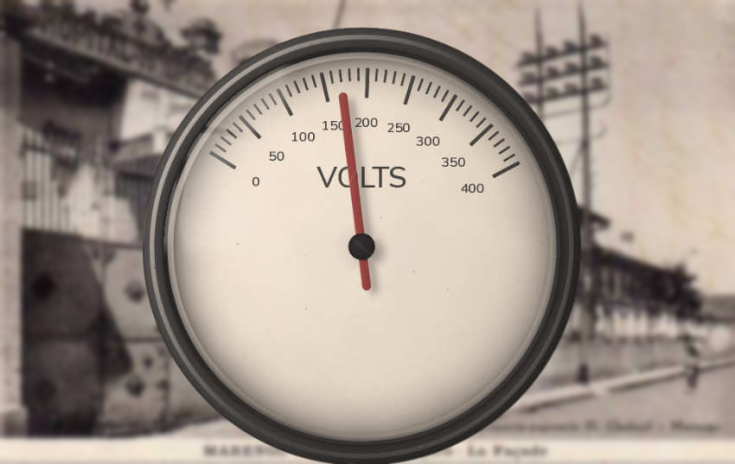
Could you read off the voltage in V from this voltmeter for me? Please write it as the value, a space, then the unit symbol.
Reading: 170 V
